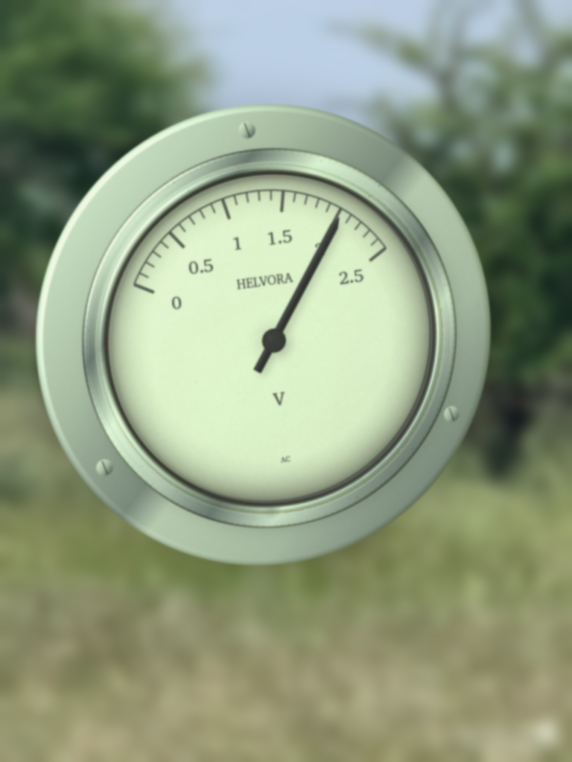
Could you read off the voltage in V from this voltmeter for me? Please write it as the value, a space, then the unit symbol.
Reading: 2 V
